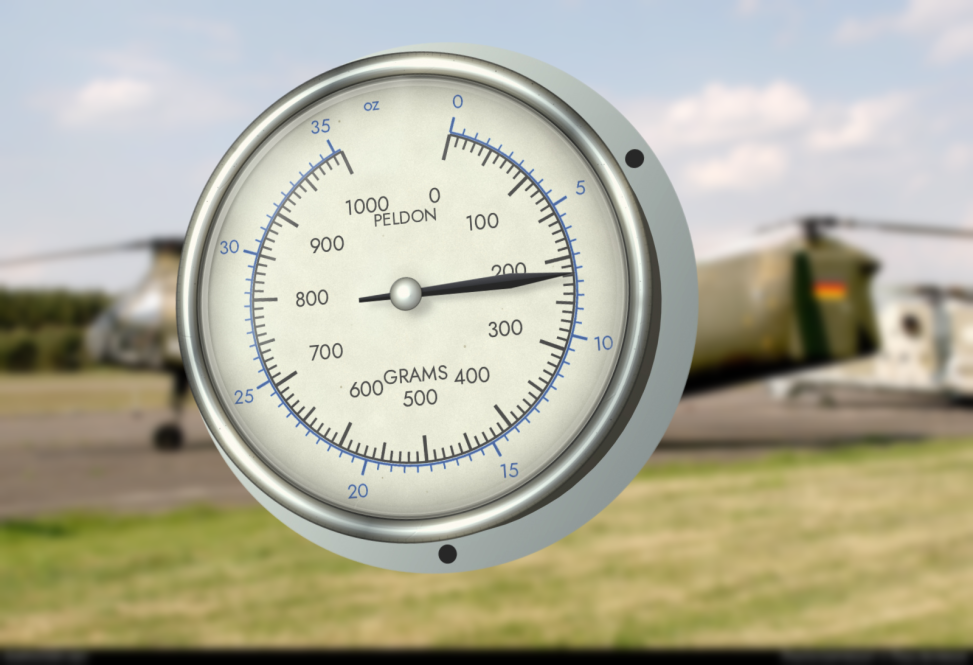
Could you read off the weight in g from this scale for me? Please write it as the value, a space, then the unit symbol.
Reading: 220 g
